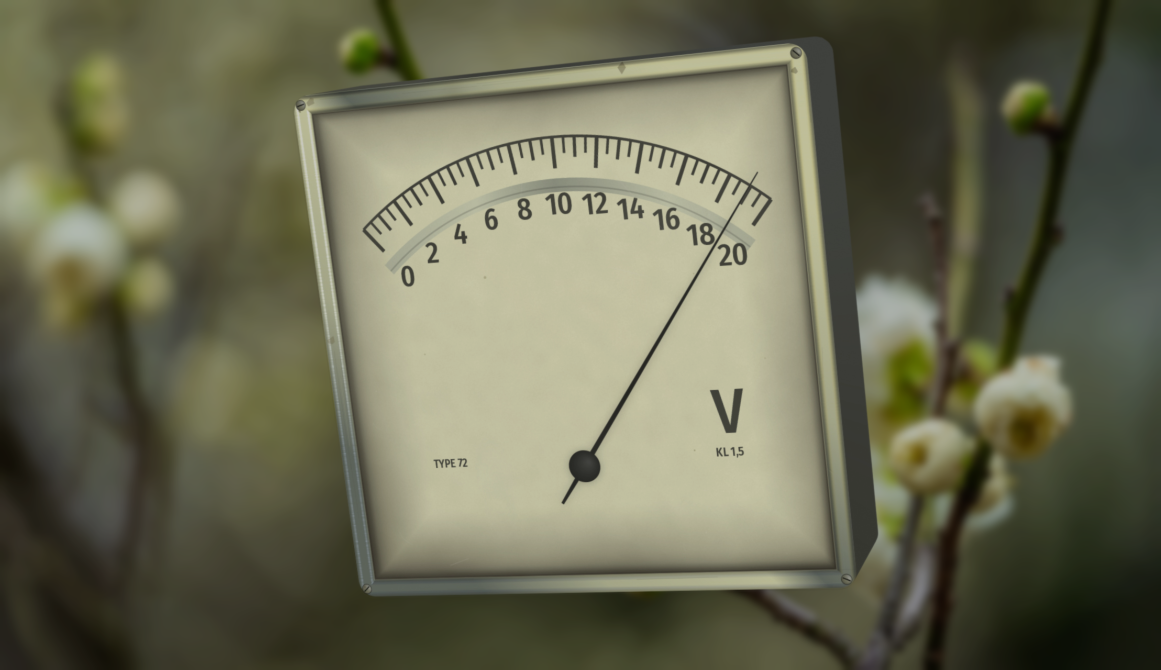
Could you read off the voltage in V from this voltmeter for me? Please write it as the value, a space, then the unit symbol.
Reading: 19 V
